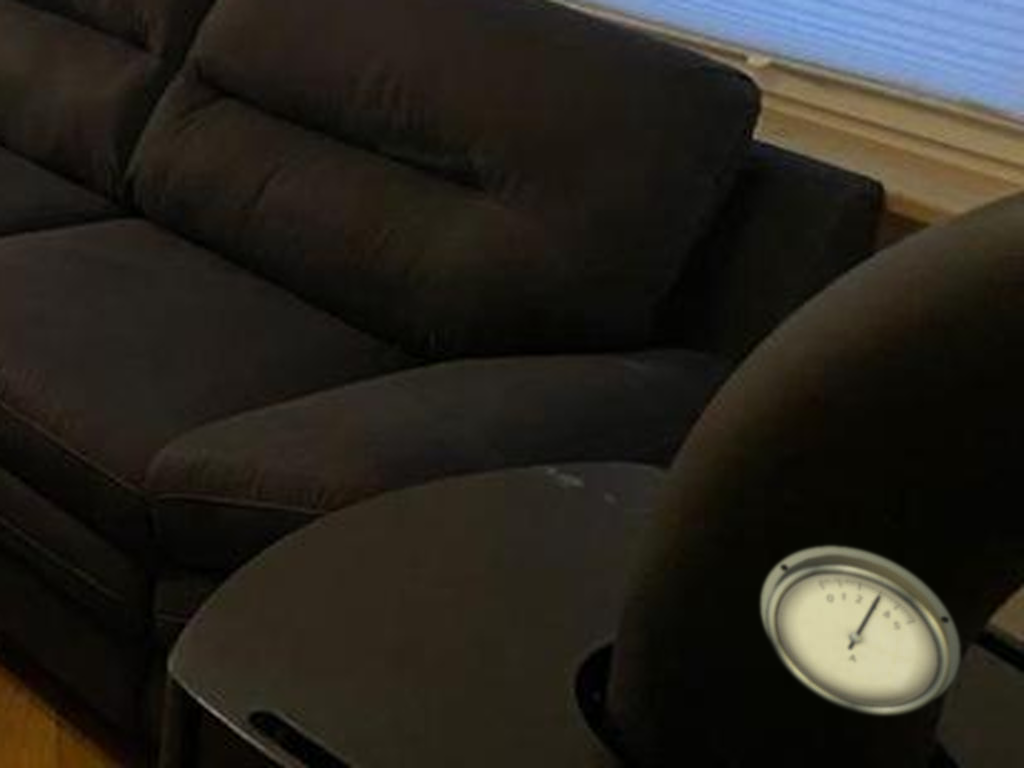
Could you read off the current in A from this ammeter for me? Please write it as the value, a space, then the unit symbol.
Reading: 3 A
